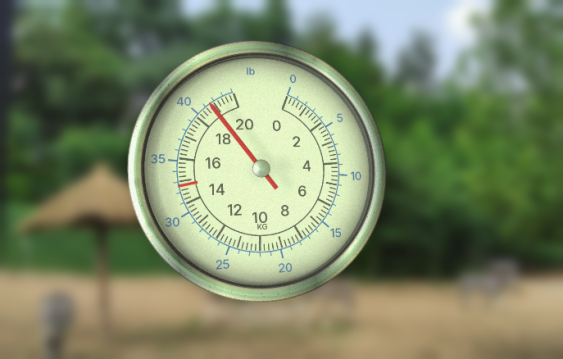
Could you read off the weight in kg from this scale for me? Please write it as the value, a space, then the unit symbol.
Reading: 18.8 kg
